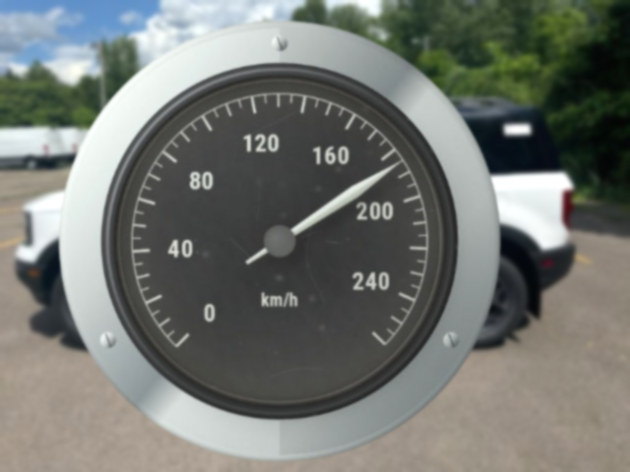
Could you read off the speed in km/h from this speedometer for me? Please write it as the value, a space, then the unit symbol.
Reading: 185 km/h
